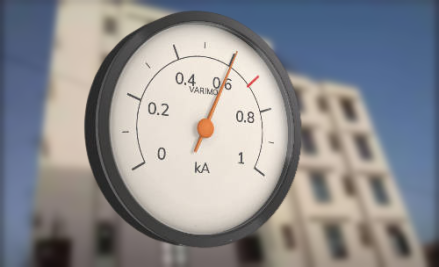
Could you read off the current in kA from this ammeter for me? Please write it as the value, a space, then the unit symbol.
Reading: 0.6 kA
